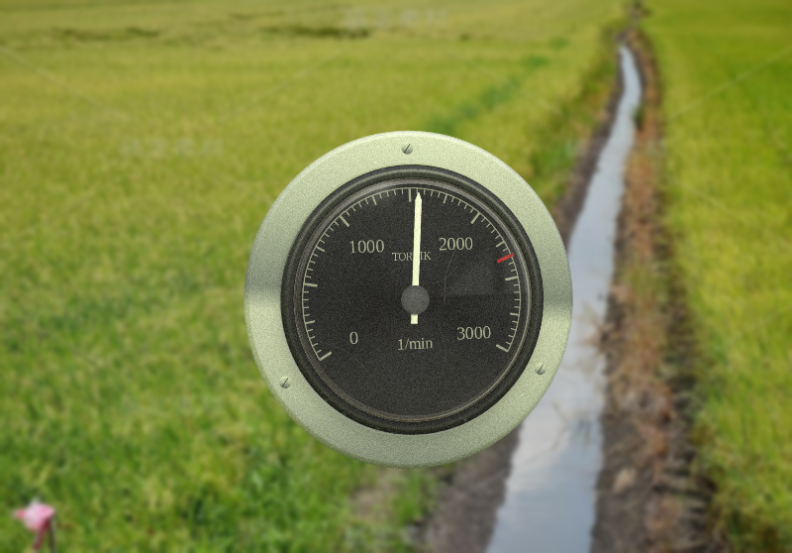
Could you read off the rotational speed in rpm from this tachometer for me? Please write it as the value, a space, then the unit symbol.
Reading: 1550 rpm
